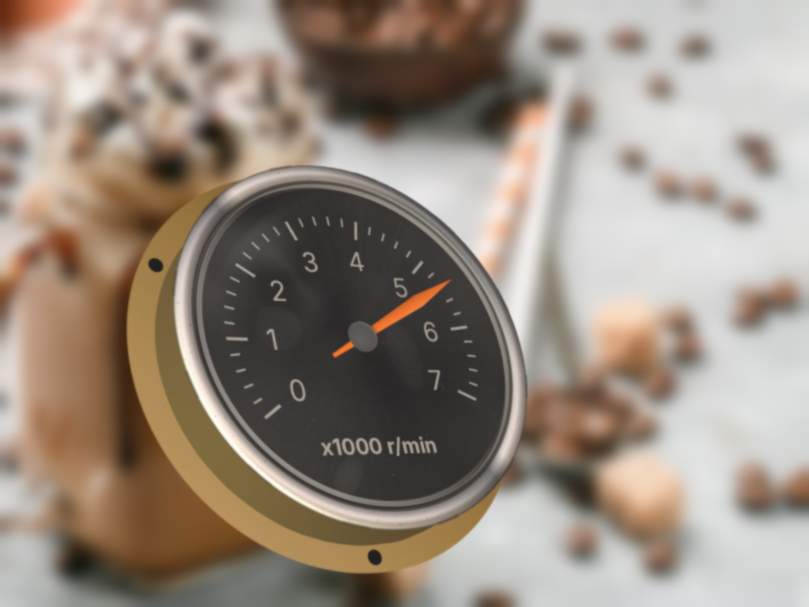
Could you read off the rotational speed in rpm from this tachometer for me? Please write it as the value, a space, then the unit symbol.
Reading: 5400 rpm
